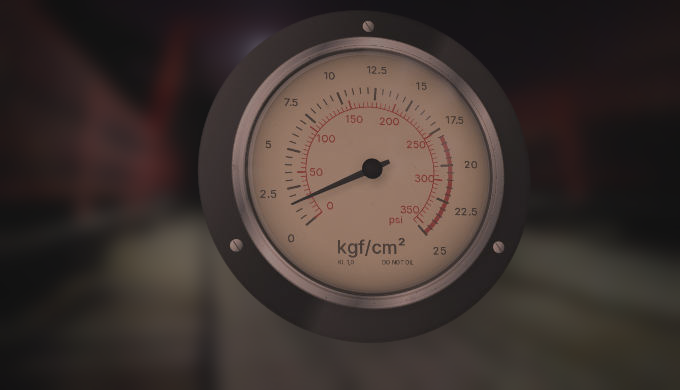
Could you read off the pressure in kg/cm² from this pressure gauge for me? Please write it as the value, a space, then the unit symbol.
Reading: 1.5 kg/cm²
